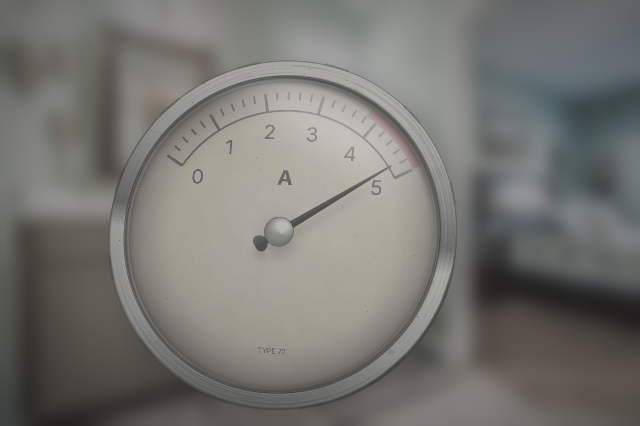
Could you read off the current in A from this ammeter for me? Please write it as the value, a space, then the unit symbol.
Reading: 4.8 A
